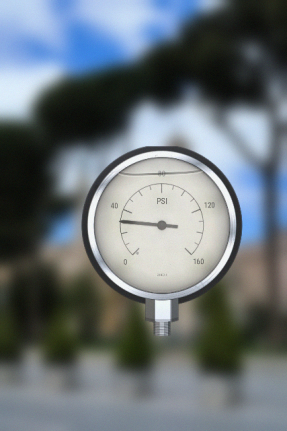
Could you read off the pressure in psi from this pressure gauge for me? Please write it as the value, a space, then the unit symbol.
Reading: 30 psi
